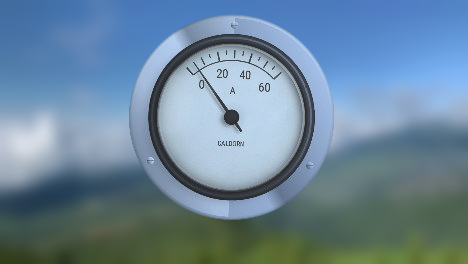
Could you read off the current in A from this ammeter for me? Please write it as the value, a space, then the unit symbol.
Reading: 5 A
